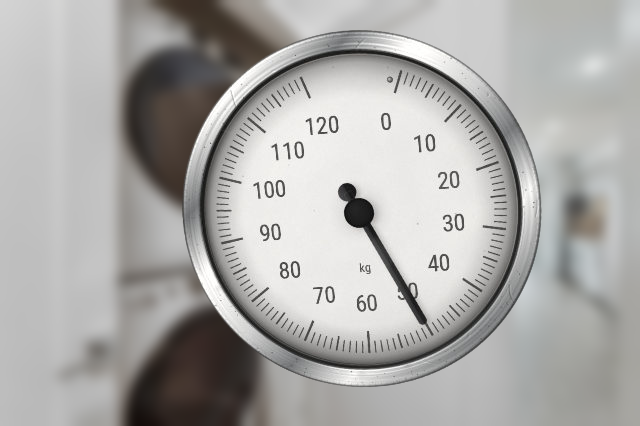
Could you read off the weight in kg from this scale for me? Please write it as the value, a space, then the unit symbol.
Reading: 50 kg
